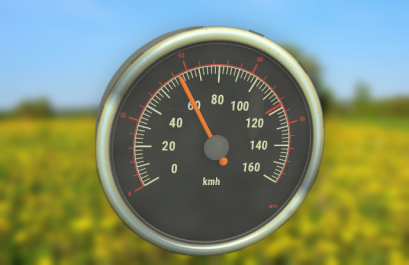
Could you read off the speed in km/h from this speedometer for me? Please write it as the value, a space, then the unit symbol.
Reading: 60 km/h
